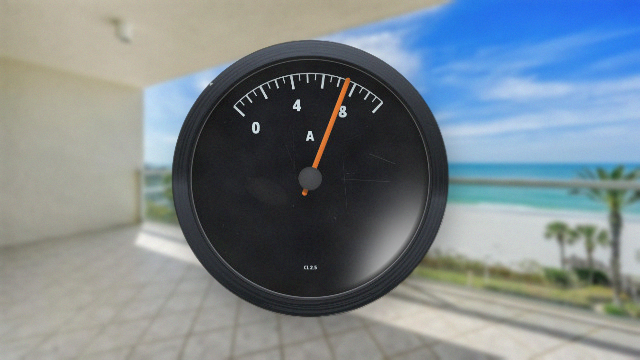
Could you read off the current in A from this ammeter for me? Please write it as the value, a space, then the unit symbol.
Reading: 7.5 A
